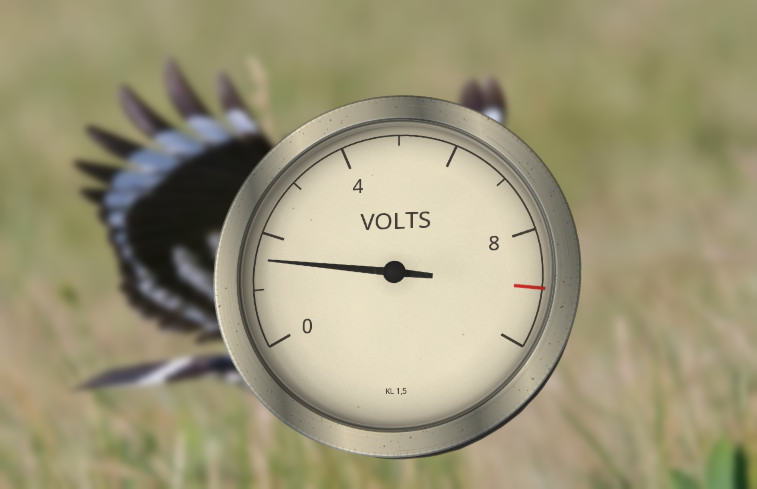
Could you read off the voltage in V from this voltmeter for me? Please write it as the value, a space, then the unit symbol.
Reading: 1.5 V
